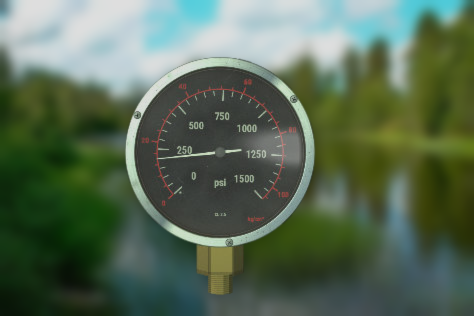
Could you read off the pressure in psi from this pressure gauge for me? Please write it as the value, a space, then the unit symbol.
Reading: 200 psi
